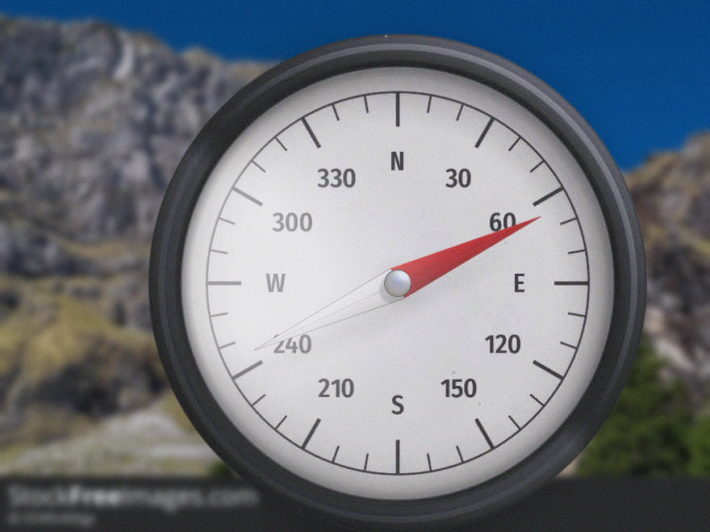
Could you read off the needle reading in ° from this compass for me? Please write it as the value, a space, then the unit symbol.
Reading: 65 °
